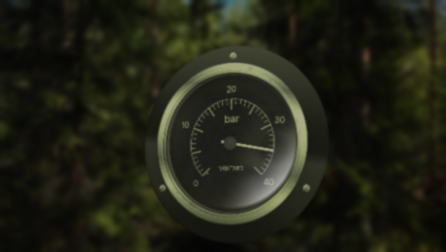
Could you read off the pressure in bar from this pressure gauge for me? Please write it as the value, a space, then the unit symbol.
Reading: 35 bar
